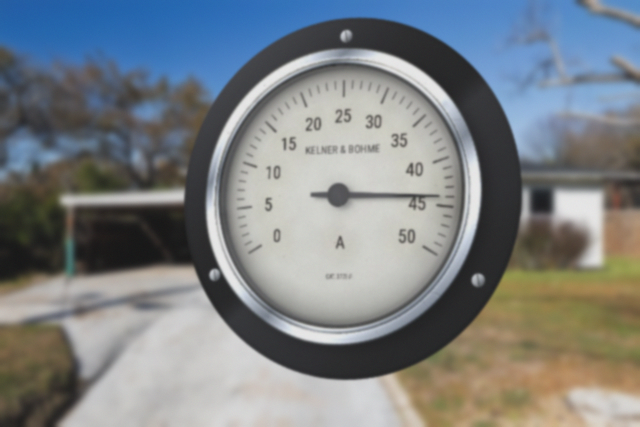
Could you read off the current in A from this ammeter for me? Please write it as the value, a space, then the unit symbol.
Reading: 44 A
